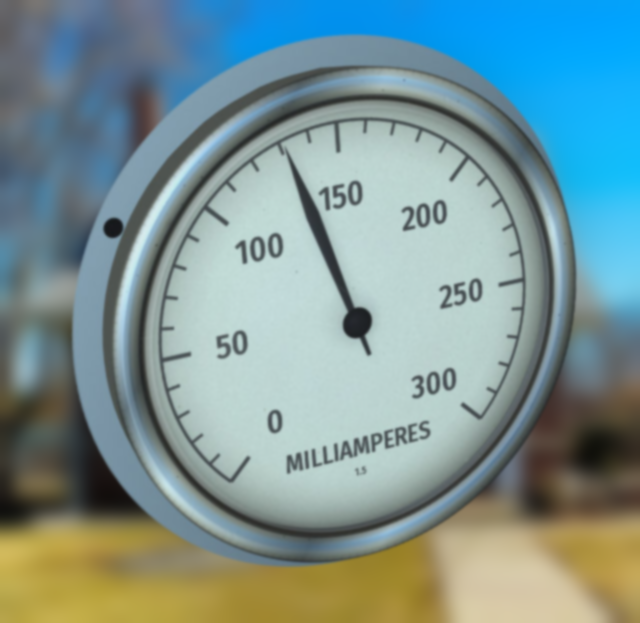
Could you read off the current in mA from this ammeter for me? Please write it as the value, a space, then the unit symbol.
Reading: 130 mA
